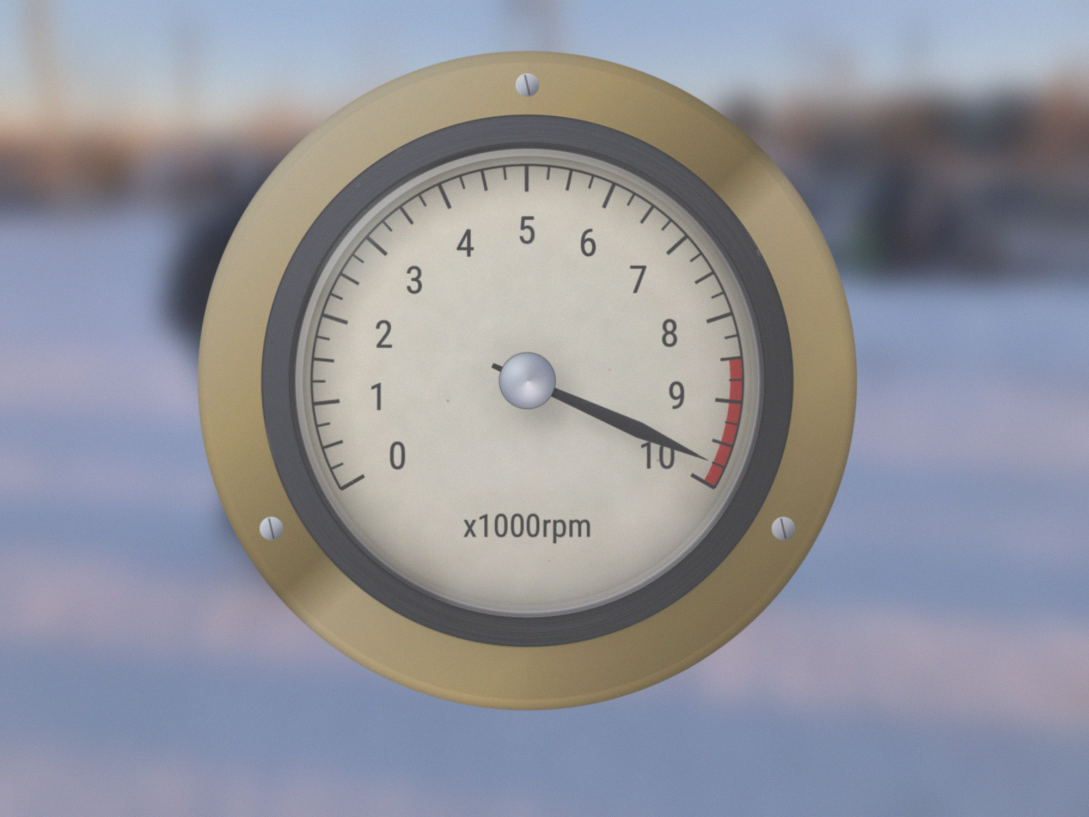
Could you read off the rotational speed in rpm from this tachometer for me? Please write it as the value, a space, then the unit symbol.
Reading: 9750 rpm
